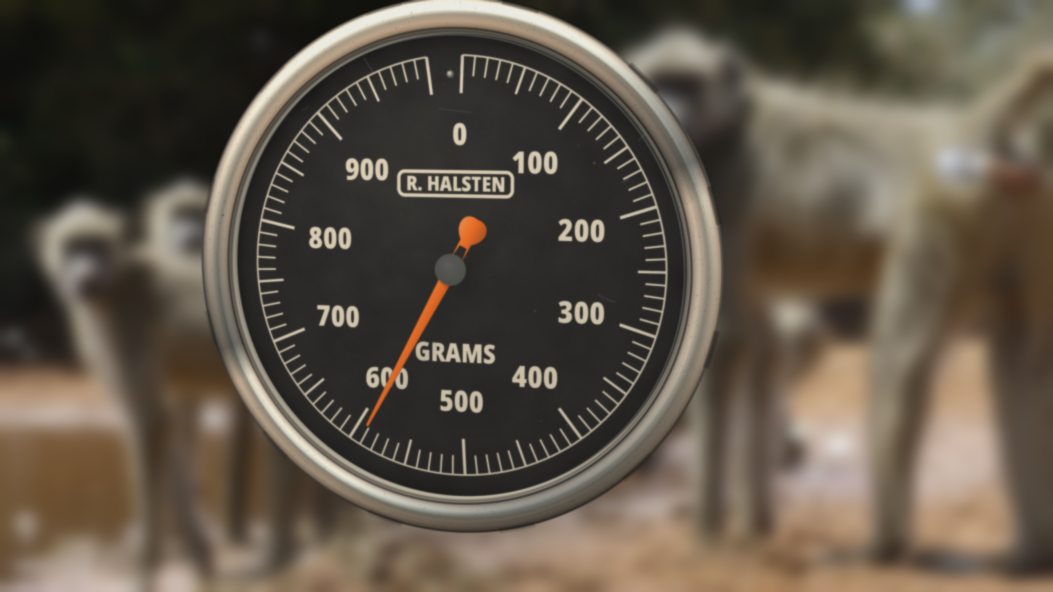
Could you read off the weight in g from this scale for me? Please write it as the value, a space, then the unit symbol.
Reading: 590 g
